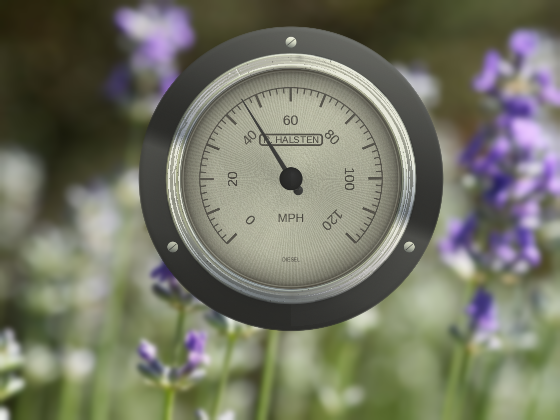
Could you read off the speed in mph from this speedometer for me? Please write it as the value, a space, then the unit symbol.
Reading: 46 mph
